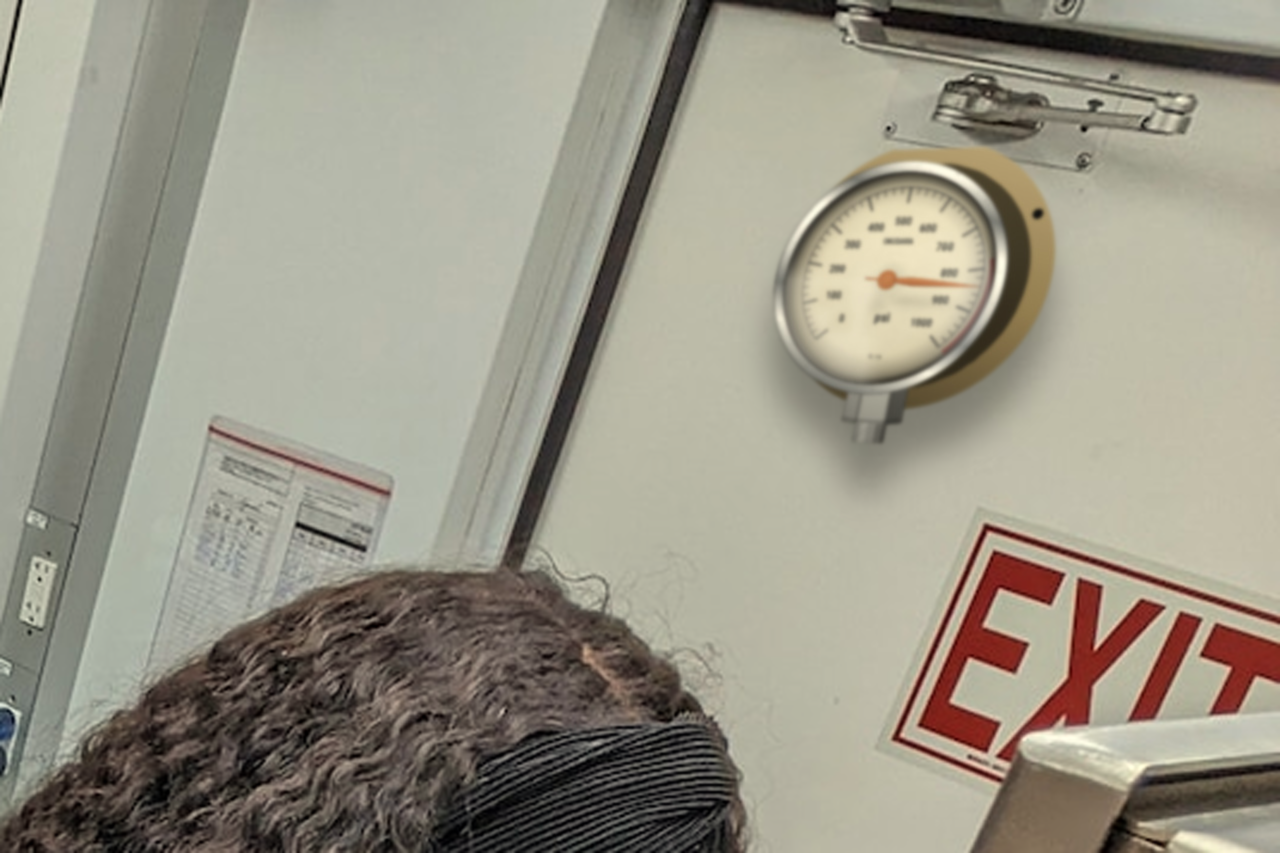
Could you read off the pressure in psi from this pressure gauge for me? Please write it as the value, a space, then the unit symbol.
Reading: 840 psi
